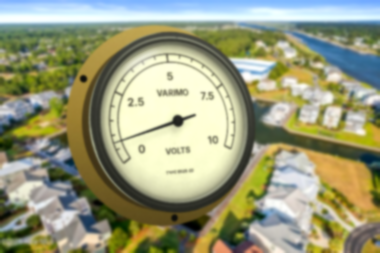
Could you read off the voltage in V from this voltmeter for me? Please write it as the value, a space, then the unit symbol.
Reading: 0.75 V
